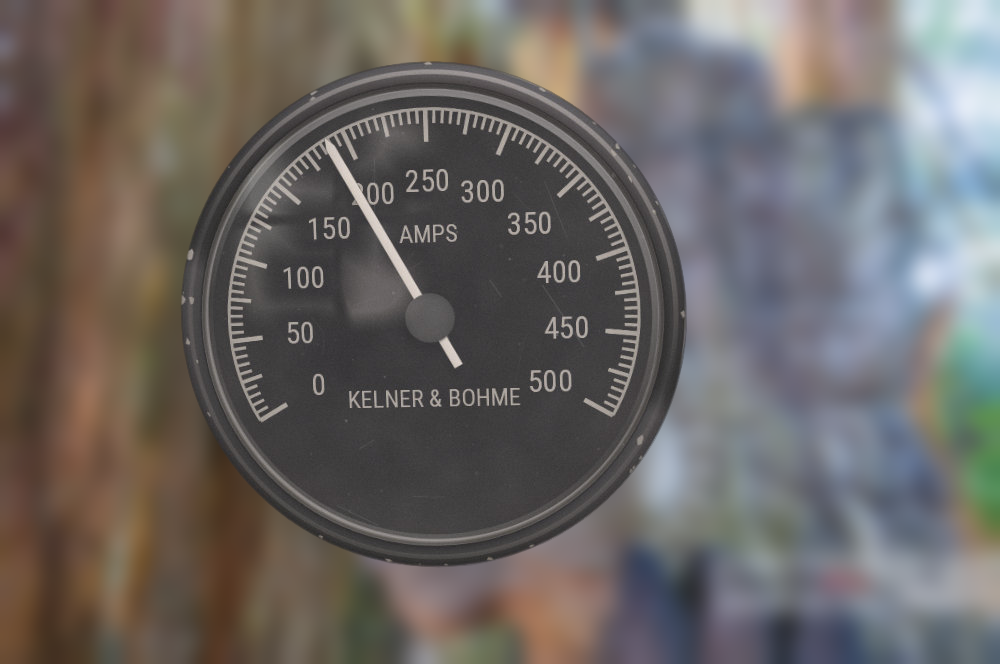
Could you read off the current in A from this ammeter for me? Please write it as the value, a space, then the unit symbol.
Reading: 190 A
